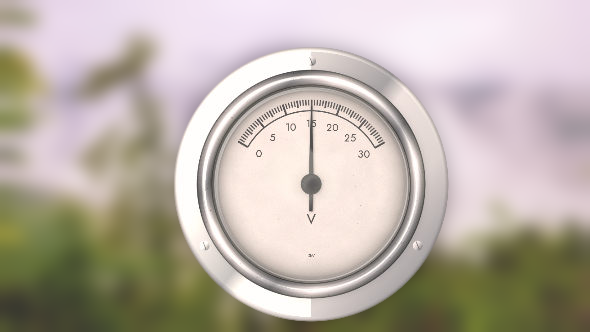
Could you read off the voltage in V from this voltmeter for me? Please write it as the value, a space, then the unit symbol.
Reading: 15 V
